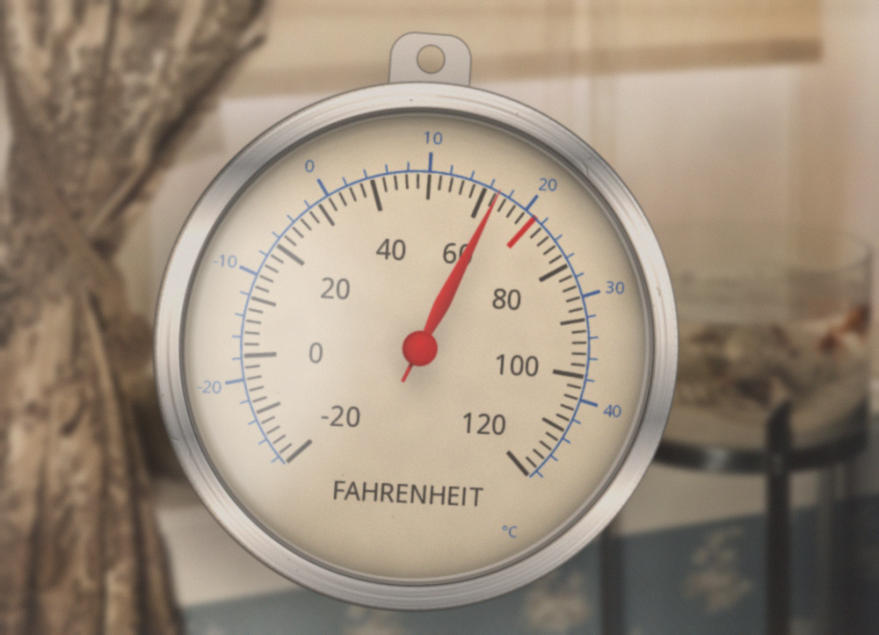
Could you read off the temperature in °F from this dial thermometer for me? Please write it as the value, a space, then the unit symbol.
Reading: 62 °F
